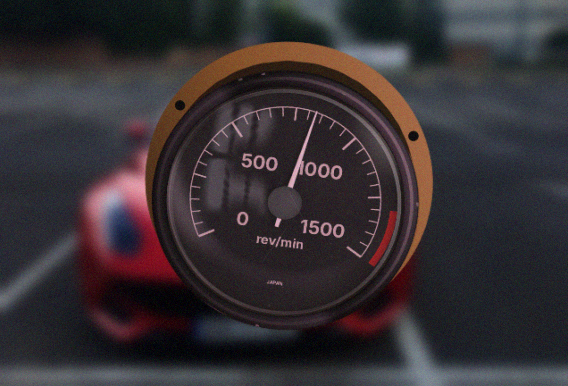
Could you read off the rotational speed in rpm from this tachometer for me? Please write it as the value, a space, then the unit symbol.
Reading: 825 rpm
